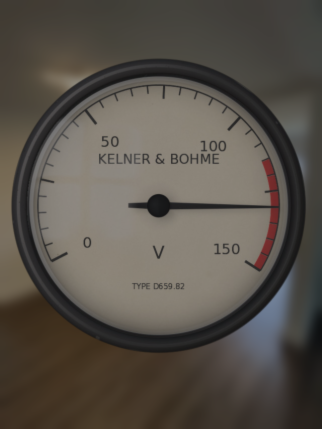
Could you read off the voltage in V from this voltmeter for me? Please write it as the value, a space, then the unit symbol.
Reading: 130 V
